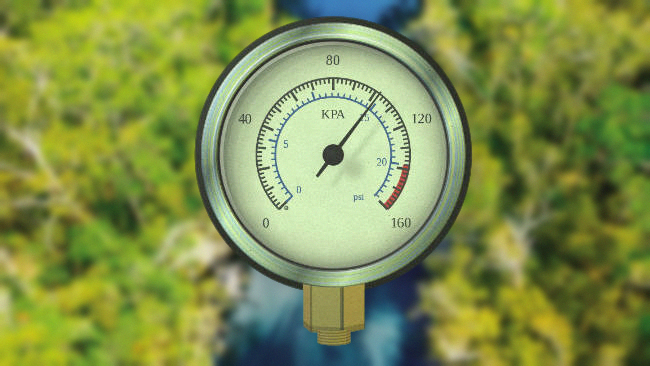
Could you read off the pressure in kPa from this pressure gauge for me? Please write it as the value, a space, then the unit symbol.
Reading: 102 kPa
